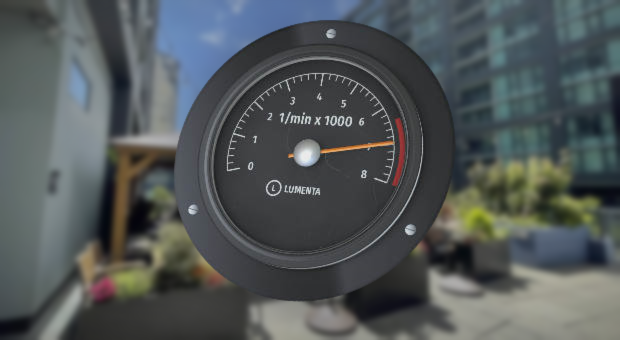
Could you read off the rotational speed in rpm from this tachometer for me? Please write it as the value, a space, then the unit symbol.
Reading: 7000 rpm
